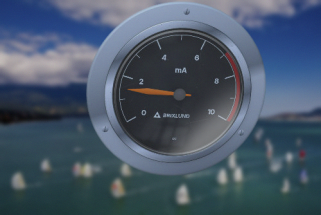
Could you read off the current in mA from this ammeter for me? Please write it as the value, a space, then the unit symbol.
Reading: 1.5 mA
